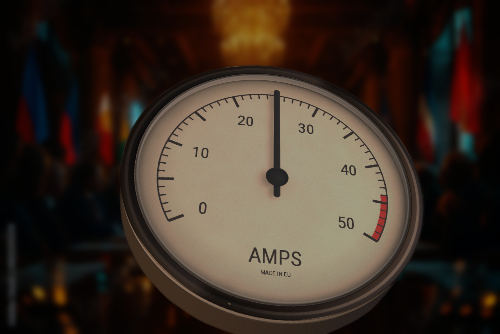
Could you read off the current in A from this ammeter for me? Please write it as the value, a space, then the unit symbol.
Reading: 25 A
